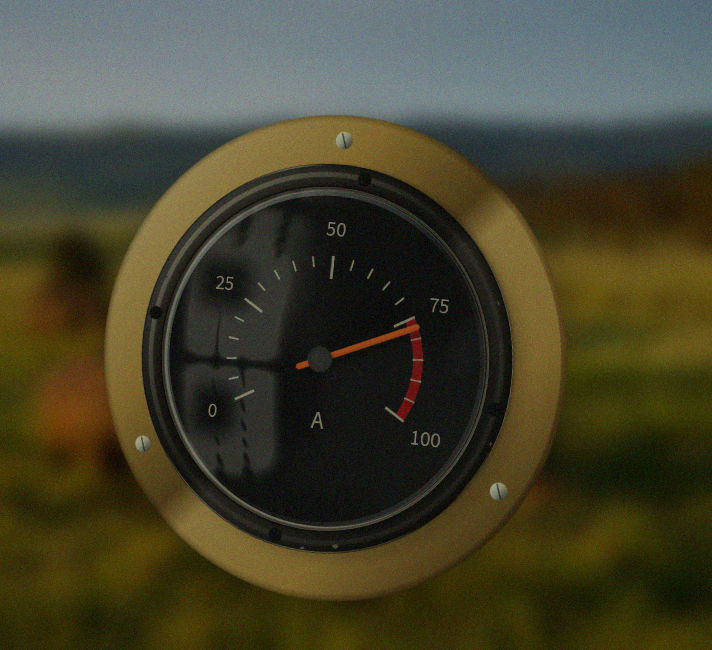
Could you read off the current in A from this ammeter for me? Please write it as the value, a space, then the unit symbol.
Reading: 77.5 A
